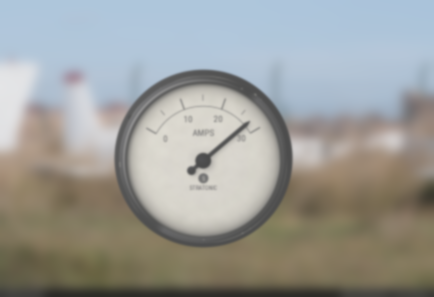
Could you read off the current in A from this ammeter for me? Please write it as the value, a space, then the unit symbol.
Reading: 27.5 A
